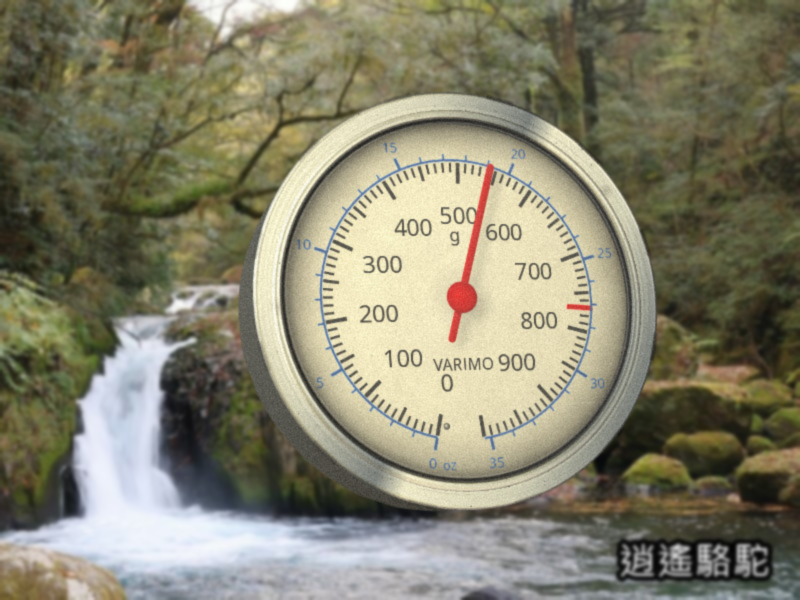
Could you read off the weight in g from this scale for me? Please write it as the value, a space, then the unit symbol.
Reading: 540 g
